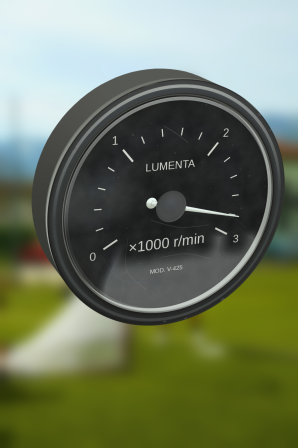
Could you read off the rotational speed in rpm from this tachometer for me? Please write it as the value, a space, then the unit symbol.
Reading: 2800 rpm
